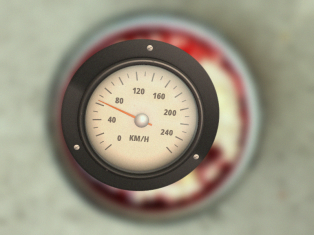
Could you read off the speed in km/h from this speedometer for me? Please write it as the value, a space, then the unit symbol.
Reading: 65 km/h
